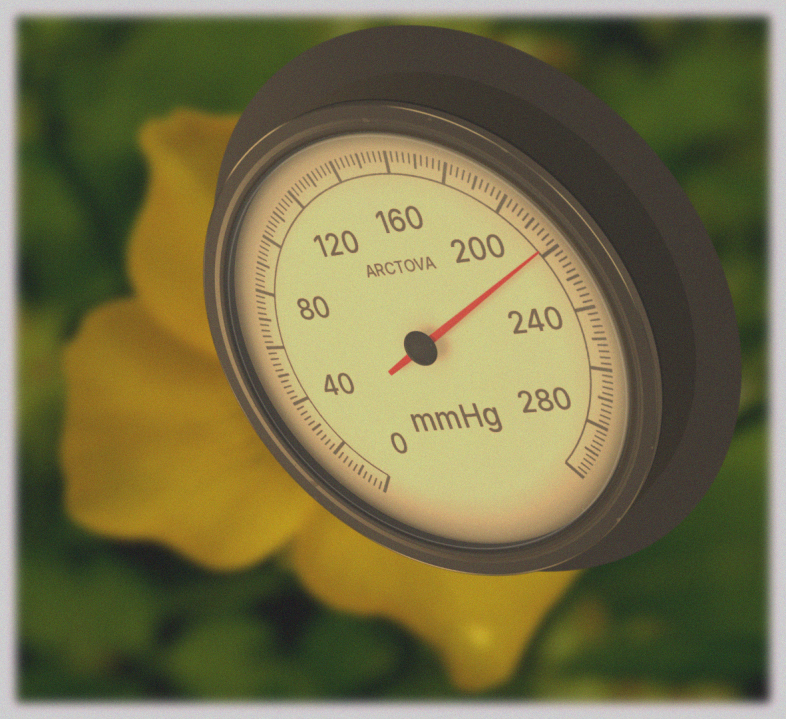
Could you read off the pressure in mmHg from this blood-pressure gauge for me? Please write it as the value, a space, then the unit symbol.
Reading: 218 mmHg
